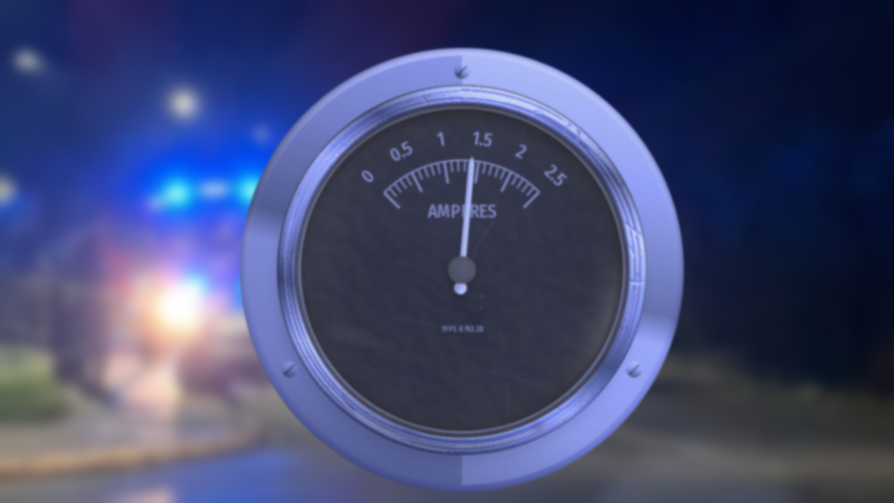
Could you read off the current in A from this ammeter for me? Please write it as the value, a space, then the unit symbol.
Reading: 1.4 A
